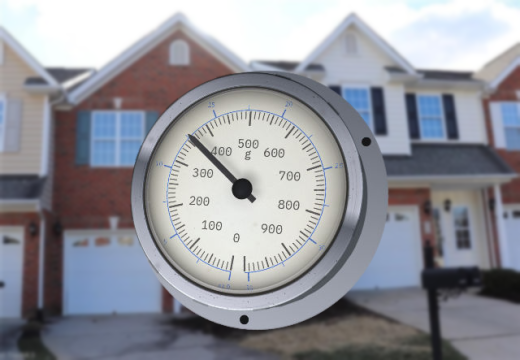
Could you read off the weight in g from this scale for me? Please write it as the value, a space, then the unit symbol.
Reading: 360 g
